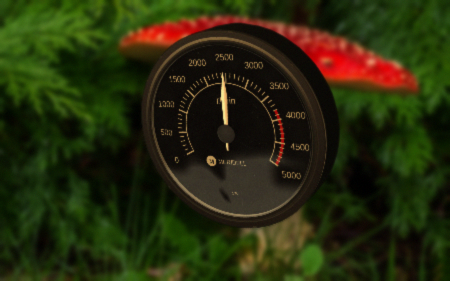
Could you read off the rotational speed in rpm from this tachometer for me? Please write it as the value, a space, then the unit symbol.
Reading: 2500 rpm
